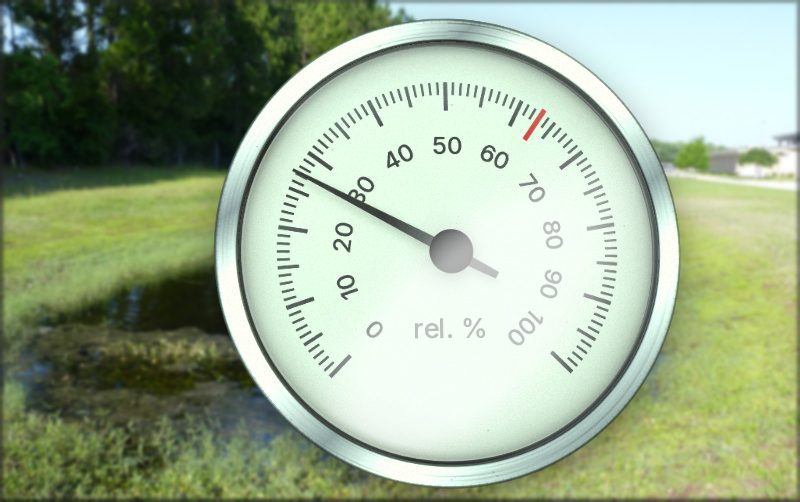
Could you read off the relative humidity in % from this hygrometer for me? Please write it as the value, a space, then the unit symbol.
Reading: 27 %
